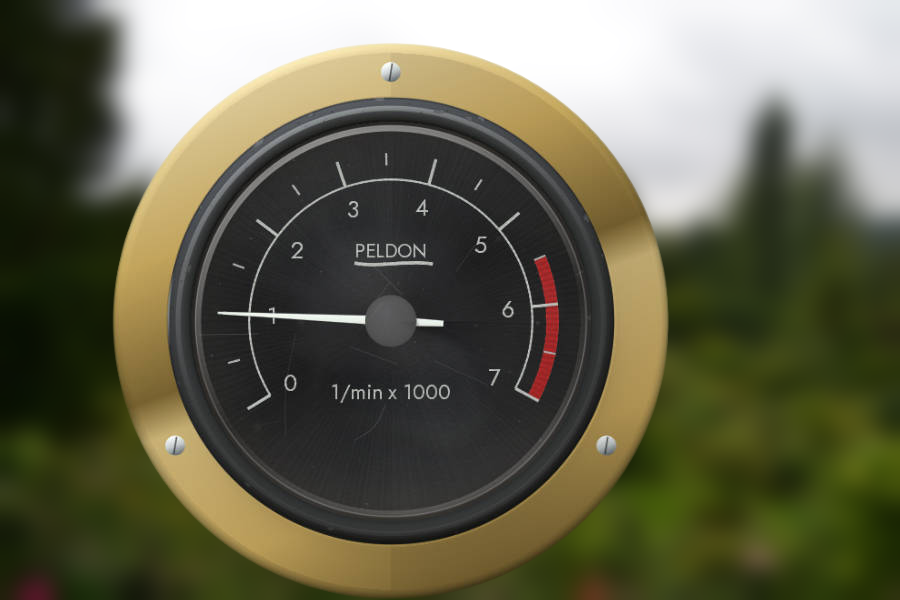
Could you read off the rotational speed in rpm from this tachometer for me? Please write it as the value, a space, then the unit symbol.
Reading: 1000 rpm
